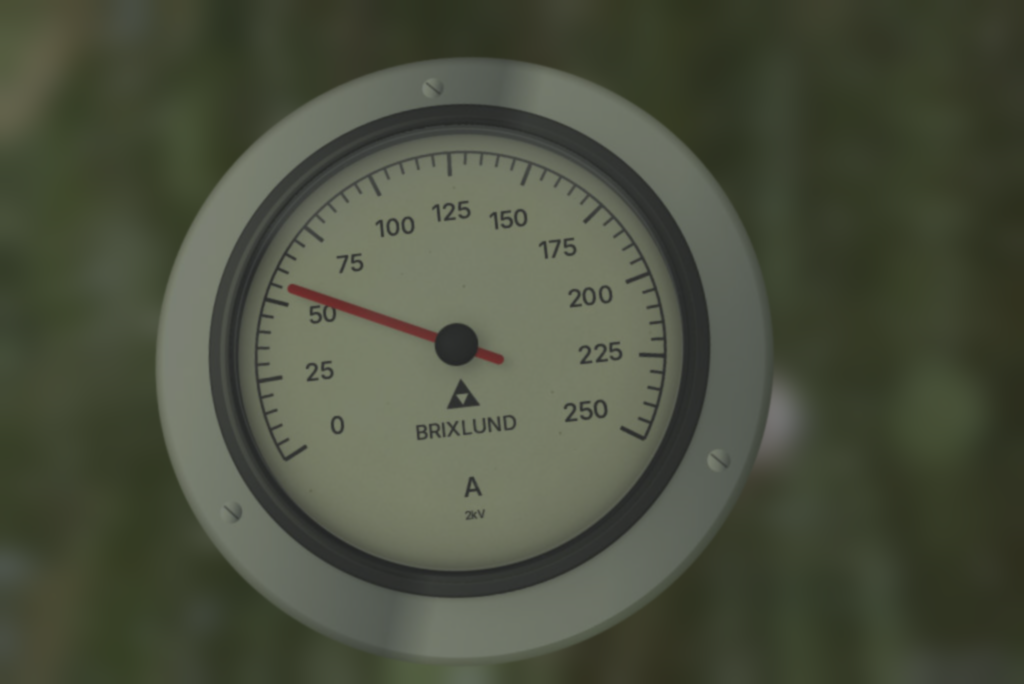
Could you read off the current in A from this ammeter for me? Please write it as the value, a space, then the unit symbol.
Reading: 55 A
